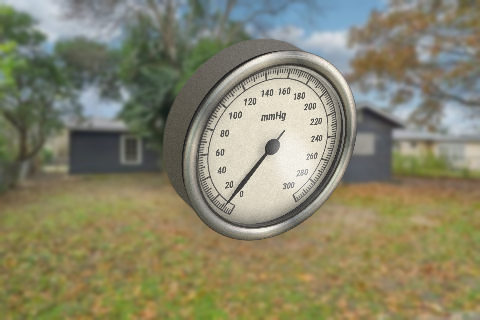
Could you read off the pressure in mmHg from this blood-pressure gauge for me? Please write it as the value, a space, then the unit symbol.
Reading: 10 mmHg
